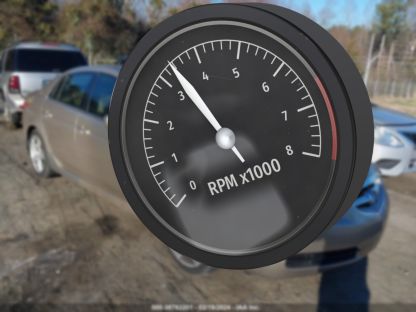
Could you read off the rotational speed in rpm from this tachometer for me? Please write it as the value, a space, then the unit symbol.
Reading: 3400 rpm
